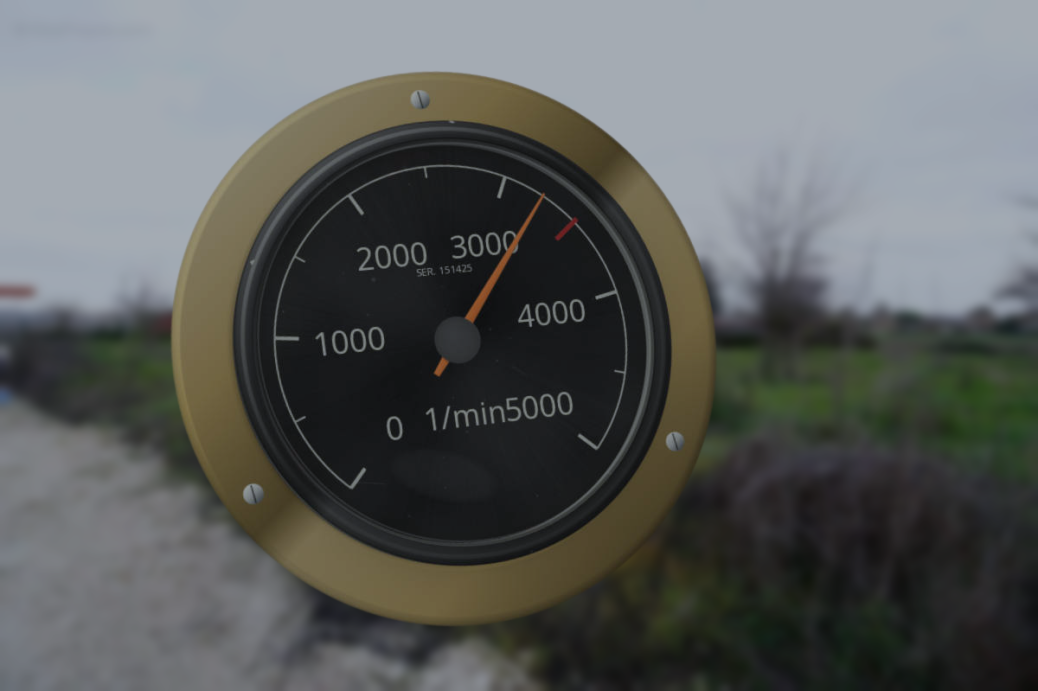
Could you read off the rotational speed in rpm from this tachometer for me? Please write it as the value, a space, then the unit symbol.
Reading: 3250 rpm
